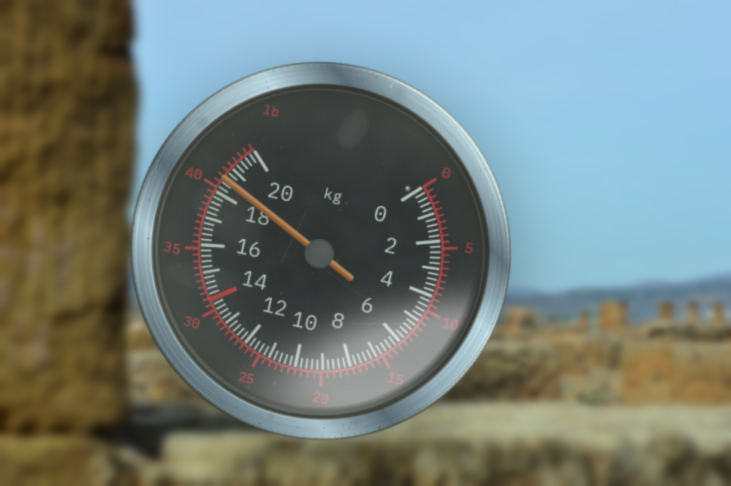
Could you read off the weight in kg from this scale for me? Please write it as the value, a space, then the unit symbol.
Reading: 18.6 kg
